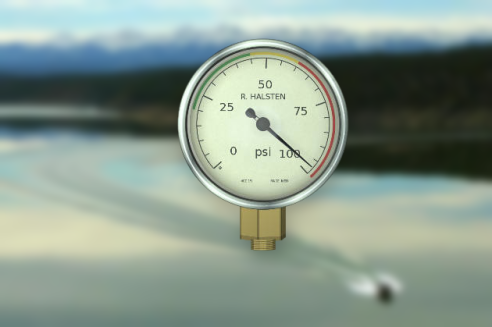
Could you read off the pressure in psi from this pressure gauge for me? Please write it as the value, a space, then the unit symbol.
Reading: 97.5 psi
